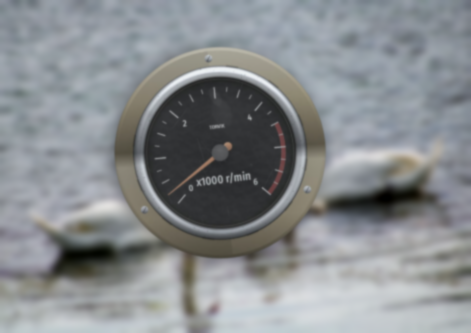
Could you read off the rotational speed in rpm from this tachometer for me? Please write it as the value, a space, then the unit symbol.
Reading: 250 rpm
